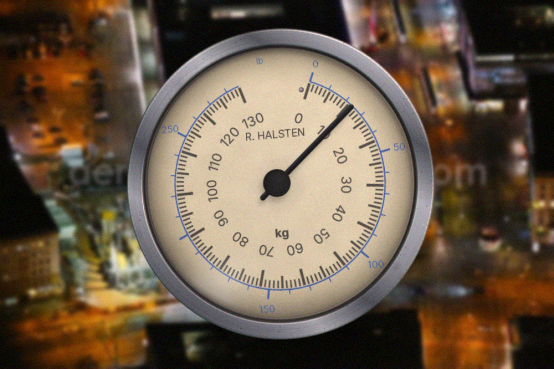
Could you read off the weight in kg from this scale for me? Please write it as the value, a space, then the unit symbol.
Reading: 11 kg
